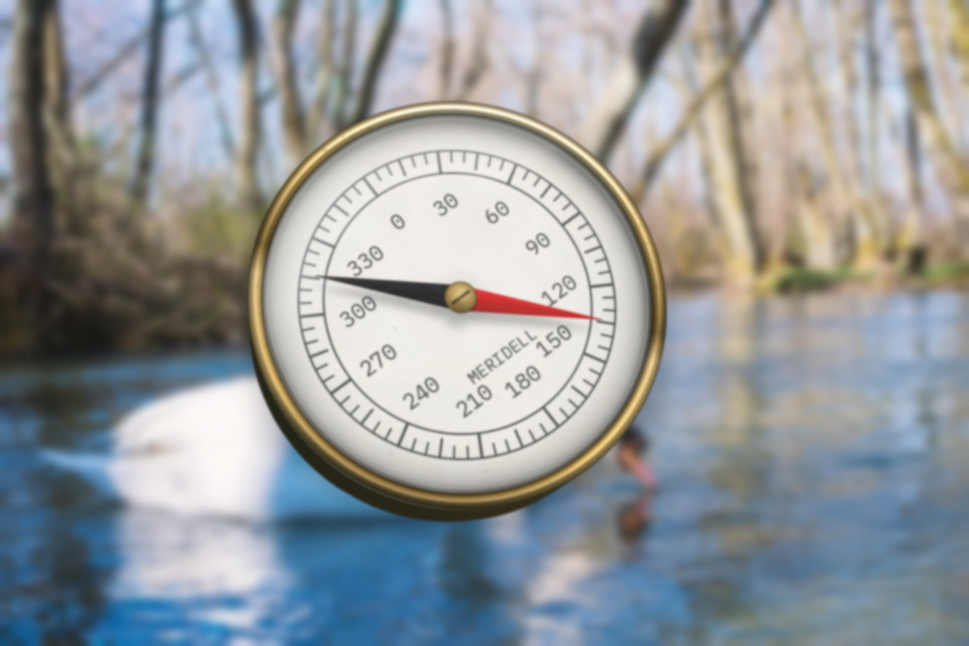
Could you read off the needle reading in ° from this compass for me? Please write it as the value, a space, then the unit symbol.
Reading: 135 °
